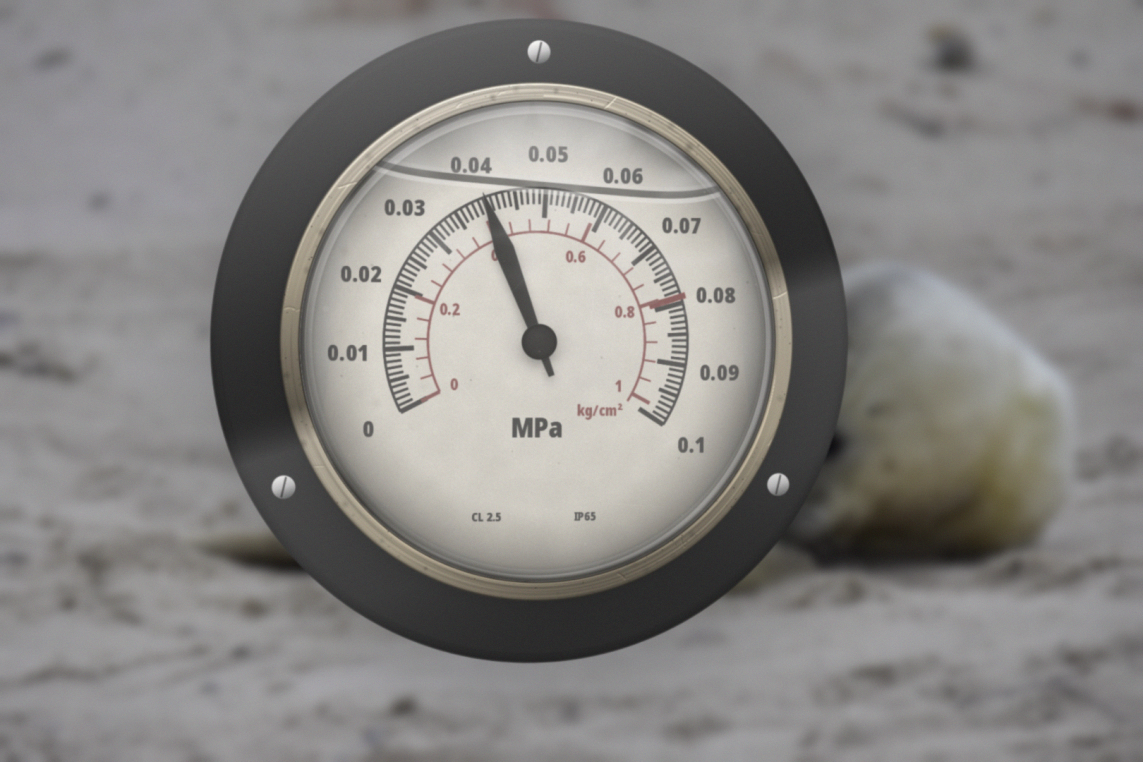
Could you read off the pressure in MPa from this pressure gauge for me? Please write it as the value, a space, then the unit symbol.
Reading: 0.04 MPa
